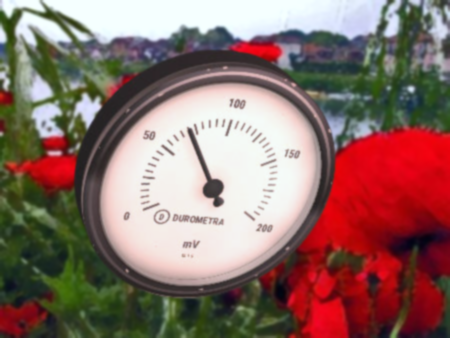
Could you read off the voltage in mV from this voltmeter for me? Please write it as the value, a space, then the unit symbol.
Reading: 70 mV
